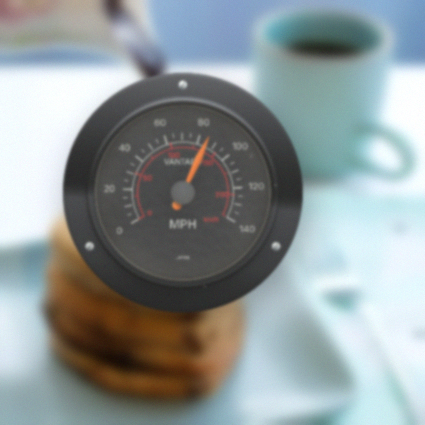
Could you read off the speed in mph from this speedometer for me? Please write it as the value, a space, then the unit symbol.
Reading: 85 mph
